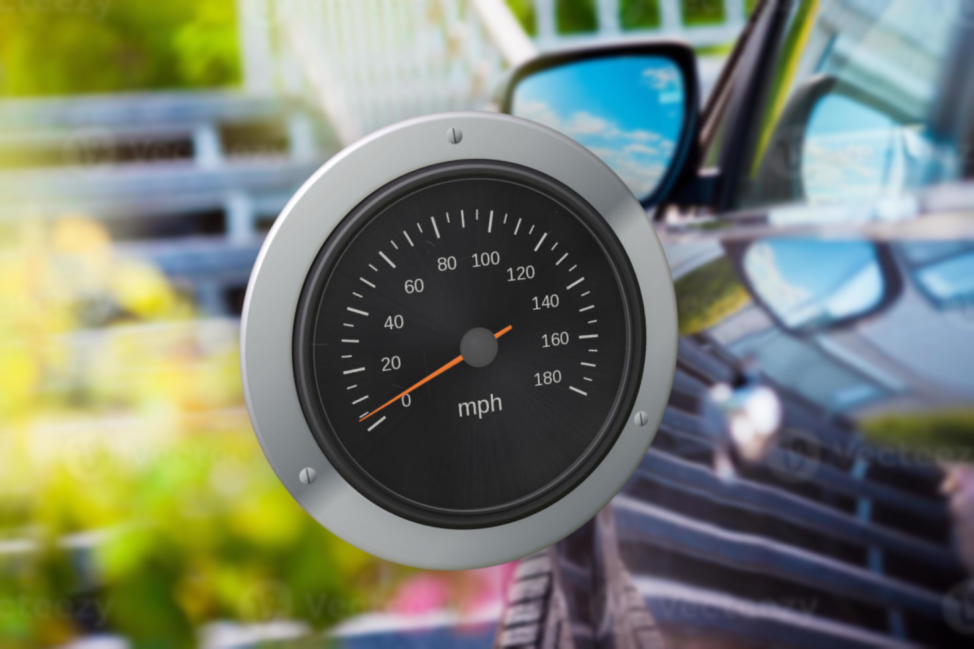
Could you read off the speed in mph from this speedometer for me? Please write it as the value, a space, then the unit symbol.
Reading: 5 mph
